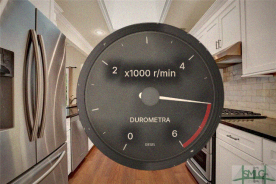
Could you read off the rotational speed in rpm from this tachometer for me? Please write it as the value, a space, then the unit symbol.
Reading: 5000 rpm
